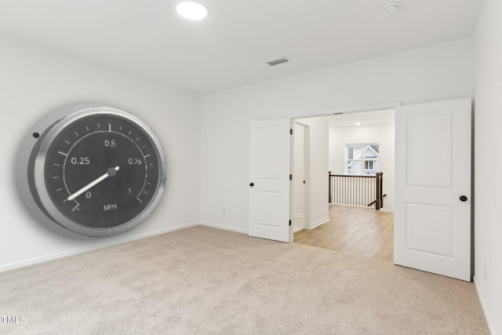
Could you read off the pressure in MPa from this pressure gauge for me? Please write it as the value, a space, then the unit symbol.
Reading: 0.05 MPa
